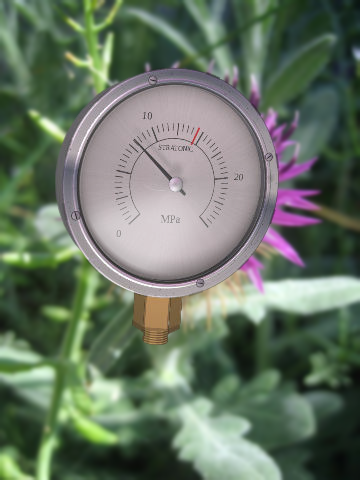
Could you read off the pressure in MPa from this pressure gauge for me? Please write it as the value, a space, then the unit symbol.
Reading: 8 MPa
